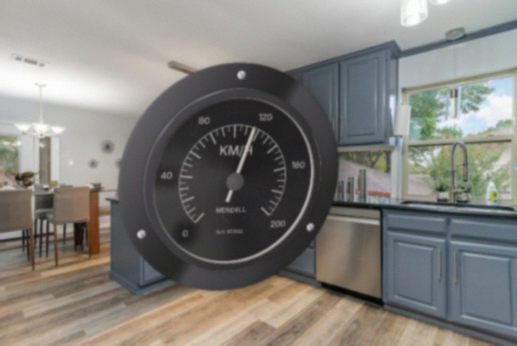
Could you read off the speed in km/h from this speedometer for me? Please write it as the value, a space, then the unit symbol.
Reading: 115 km/h
